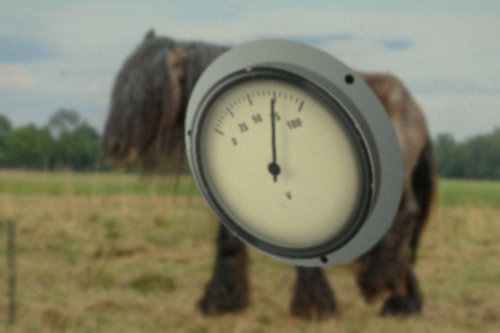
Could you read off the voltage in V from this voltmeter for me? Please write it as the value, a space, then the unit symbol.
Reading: 75 V
